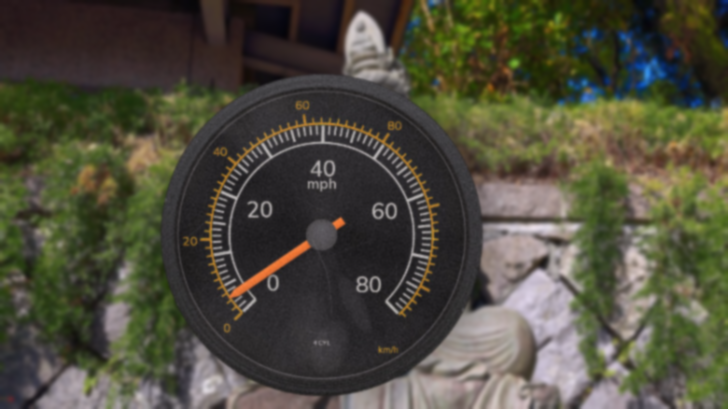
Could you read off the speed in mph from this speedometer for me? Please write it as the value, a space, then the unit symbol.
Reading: 3 mph
